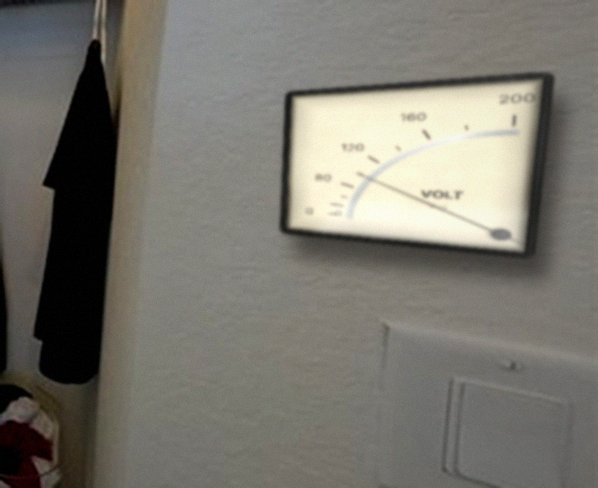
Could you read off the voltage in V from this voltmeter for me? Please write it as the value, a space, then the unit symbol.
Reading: 100 V
